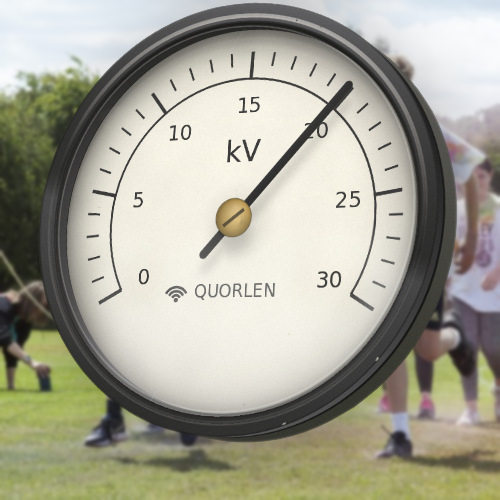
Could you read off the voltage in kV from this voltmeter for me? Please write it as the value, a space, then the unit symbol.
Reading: 20 kV
